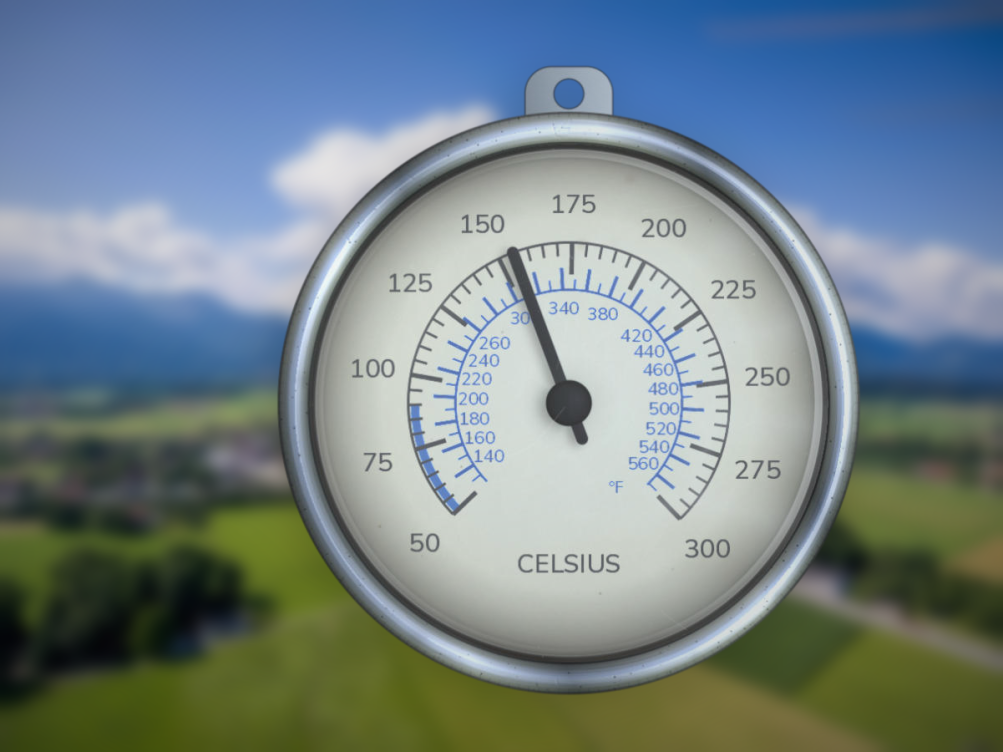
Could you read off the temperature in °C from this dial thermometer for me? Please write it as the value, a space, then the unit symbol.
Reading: 155 °C
